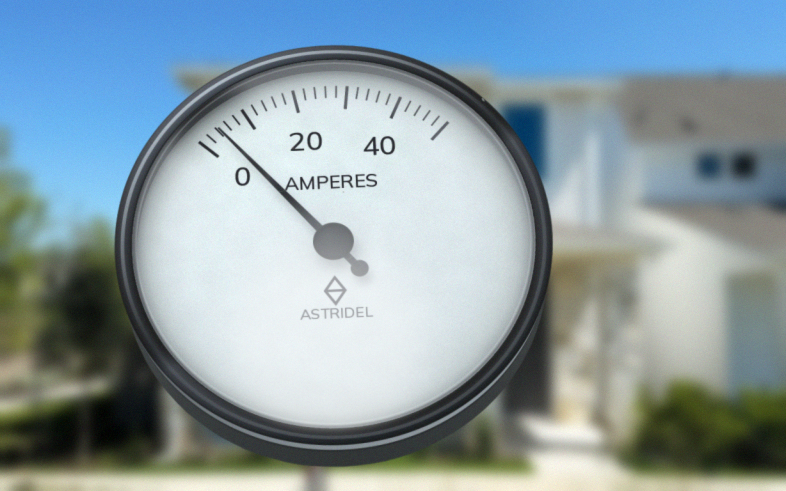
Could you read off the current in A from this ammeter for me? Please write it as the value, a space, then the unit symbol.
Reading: 4 A
